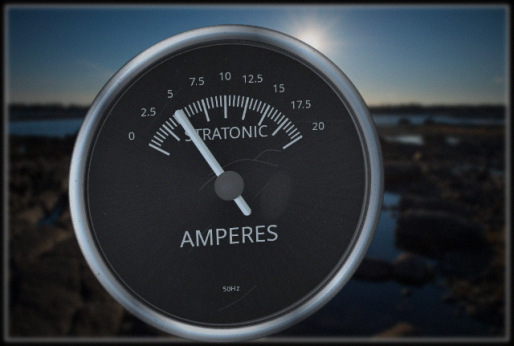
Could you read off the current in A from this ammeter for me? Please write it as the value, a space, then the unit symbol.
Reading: 4.5 A
